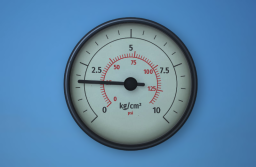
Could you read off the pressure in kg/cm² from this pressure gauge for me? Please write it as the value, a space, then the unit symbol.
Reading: 1.75 kg/cm²
